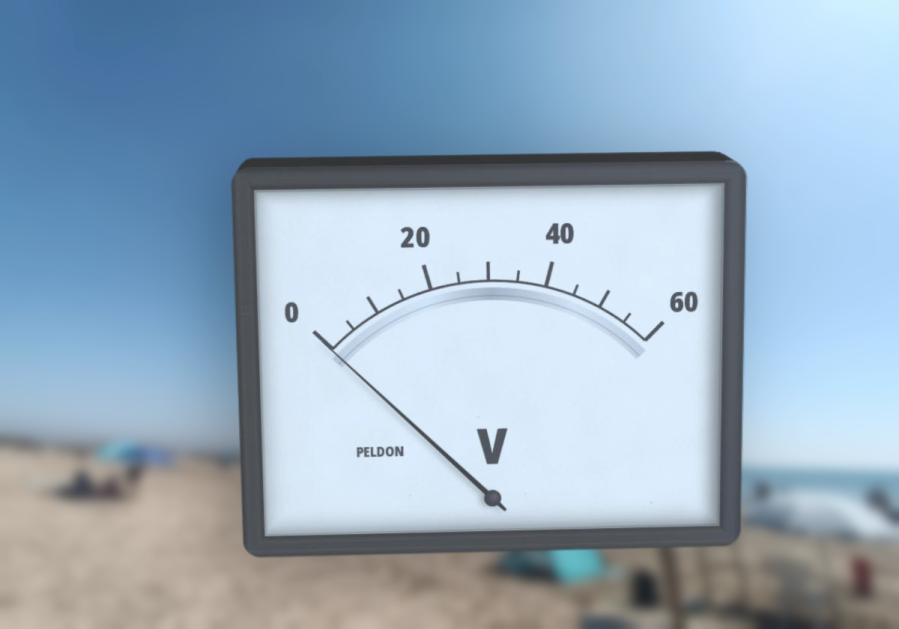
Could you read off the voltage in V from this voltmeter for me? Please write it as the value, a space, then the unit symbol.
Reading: 0 V
